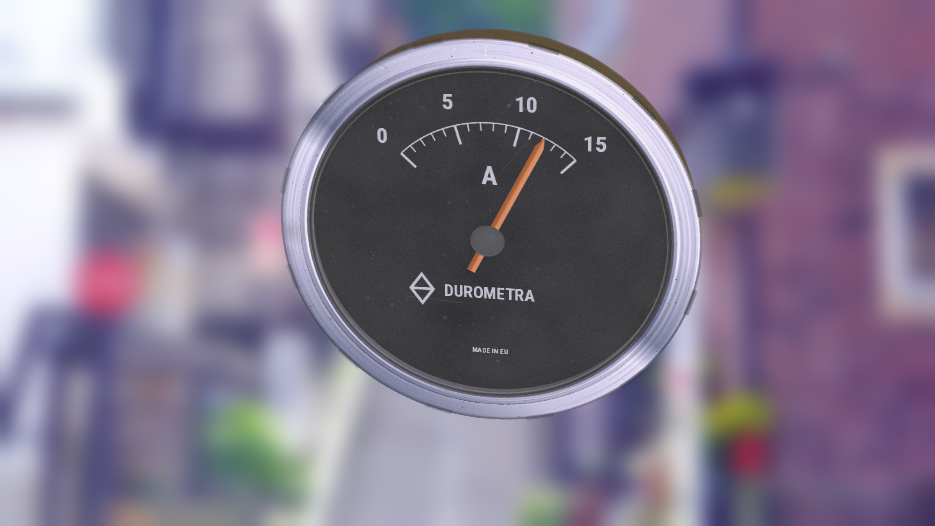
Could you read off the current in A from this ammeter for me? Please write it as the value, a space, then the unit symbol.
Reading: 12 A
